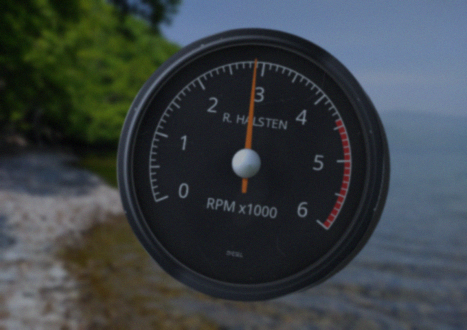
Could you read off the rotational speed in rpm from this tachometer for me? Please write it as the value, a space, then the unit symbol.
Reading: 2900 rpm
